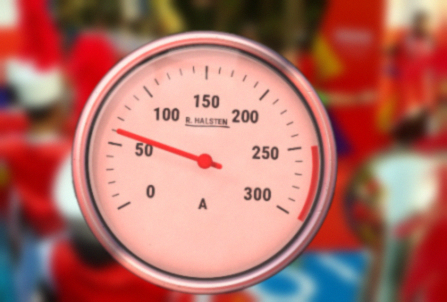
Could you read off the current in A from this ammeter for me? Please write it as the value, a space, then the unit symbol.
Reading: 60 A
